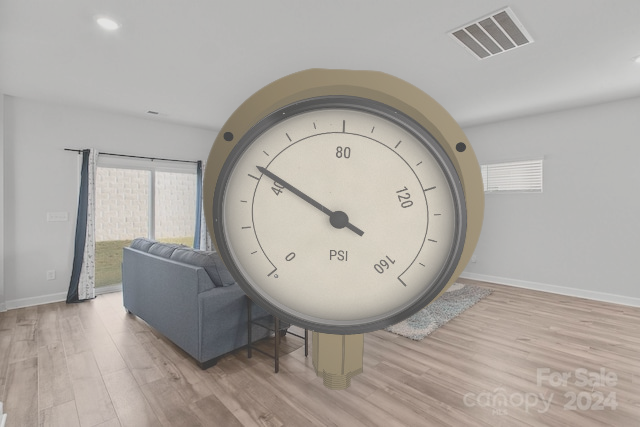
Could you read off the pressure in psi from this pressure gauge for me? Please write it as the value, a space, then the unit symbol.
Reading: 45 psi
